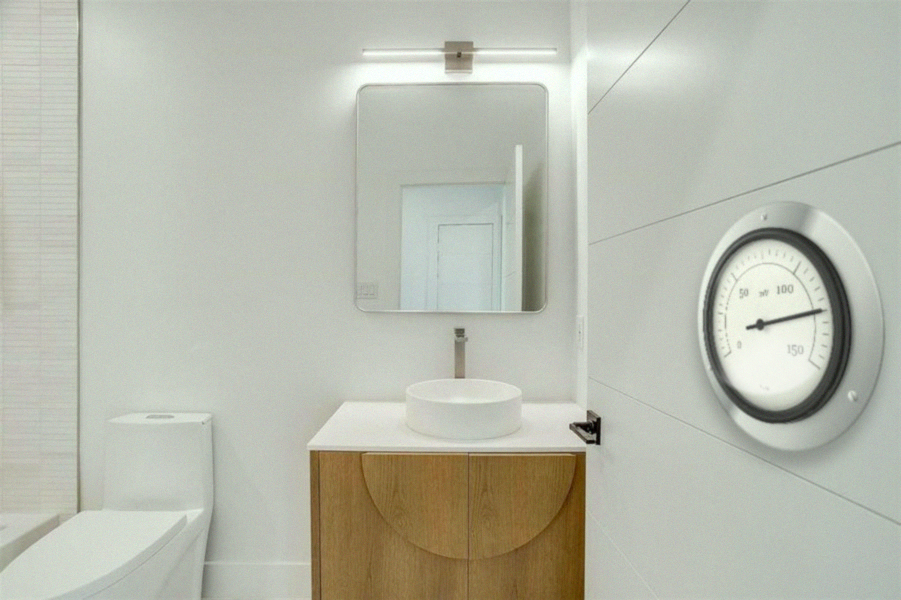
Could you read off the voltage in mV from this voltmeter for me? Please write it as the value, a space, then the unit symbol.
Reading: 125 mV
